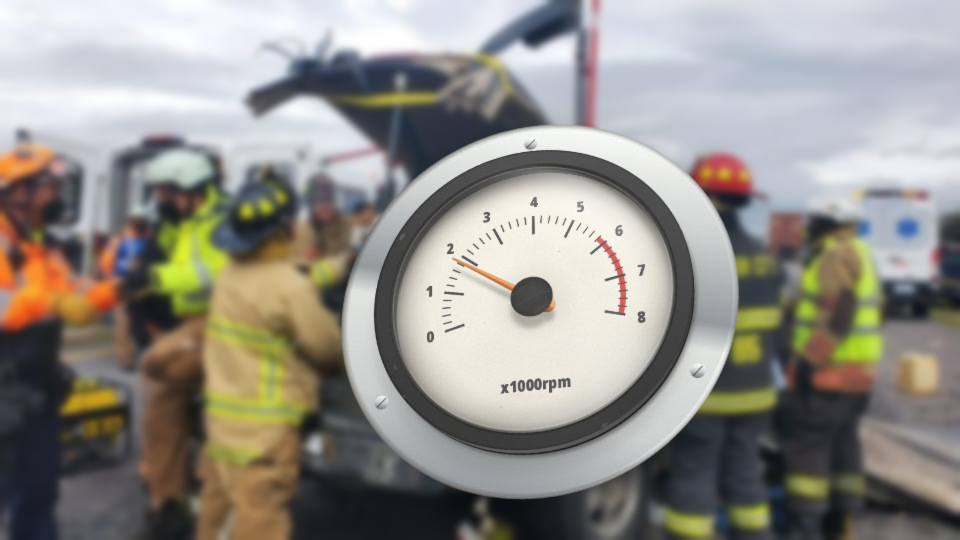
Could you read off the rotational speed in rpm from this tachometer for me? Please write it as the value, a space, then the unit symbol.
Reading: 1800 rpm
